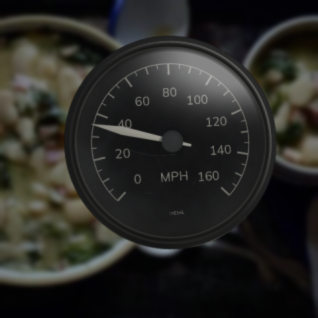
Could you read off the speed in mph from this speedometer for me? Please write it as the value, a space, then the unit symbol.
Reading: 35 mph
